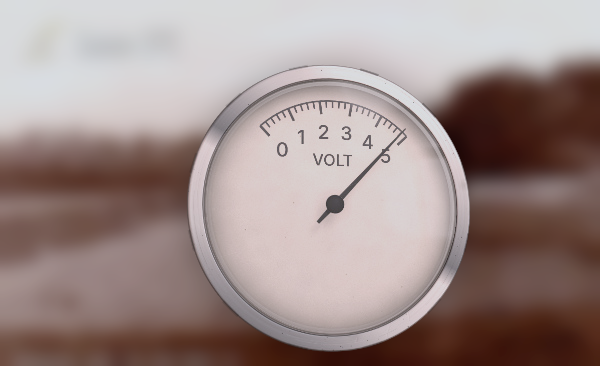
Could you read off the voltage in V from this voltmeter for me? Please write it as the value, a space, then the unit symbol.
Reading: 4.8 V
